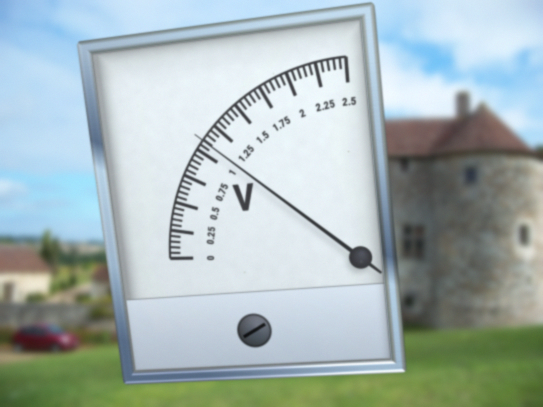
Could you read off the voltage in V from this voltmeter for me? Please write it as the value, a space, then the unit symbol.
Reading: 1.1 V
